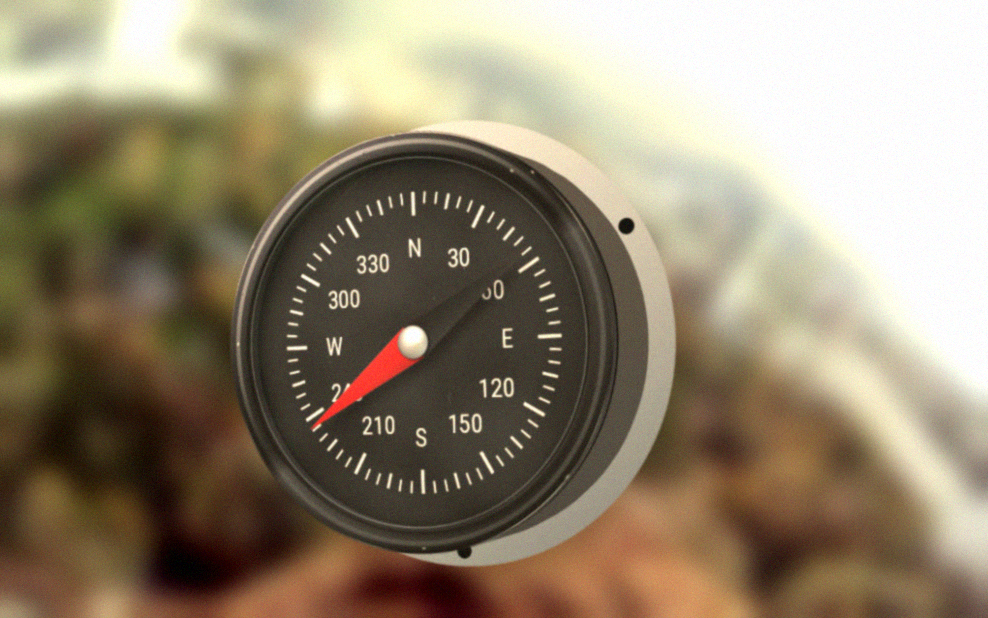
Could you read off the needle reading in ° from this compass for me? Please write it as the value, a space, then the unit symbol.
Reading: 235 °
